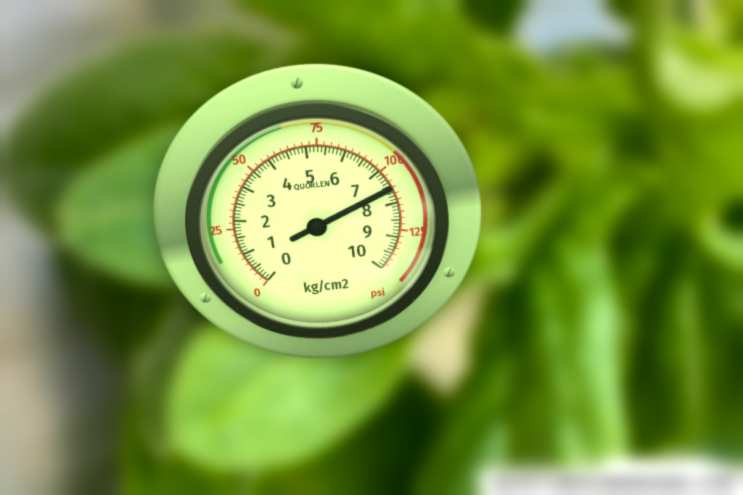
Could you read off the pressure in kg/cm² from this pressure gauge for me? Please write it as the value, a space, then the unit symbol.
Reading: 7.5 kg/cm²
